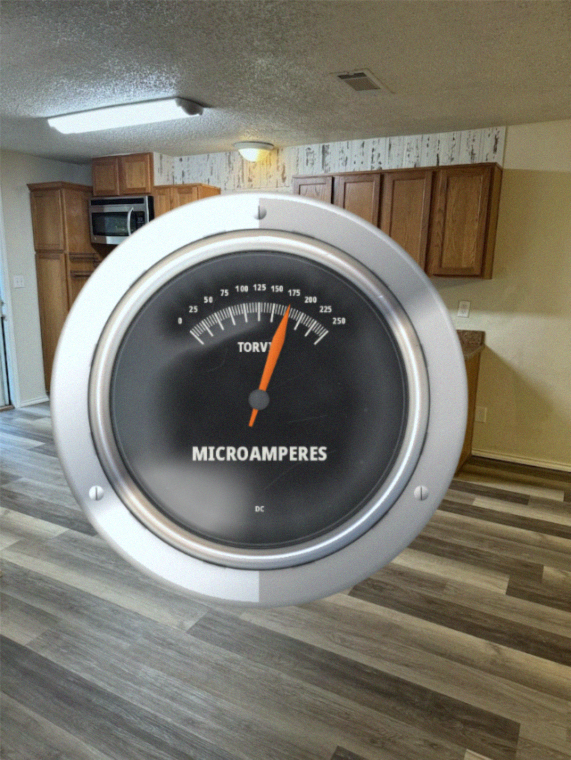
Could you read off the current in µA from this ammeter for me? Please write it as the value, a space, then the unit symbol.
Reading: 175 µA
